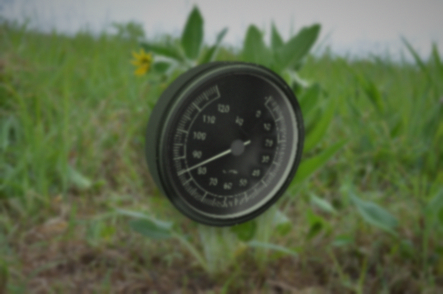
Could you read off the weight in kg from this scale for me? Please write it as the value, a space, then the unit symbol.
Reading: 85 kg
